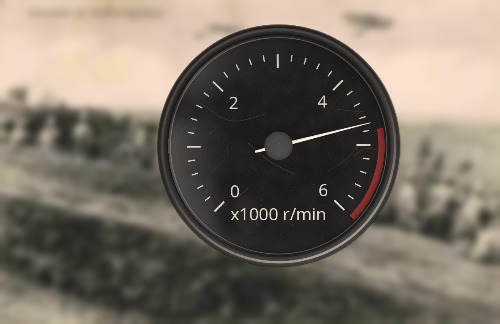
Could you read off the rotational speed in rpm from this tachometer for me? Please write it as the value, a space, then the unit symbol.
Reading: 4700 rpm
